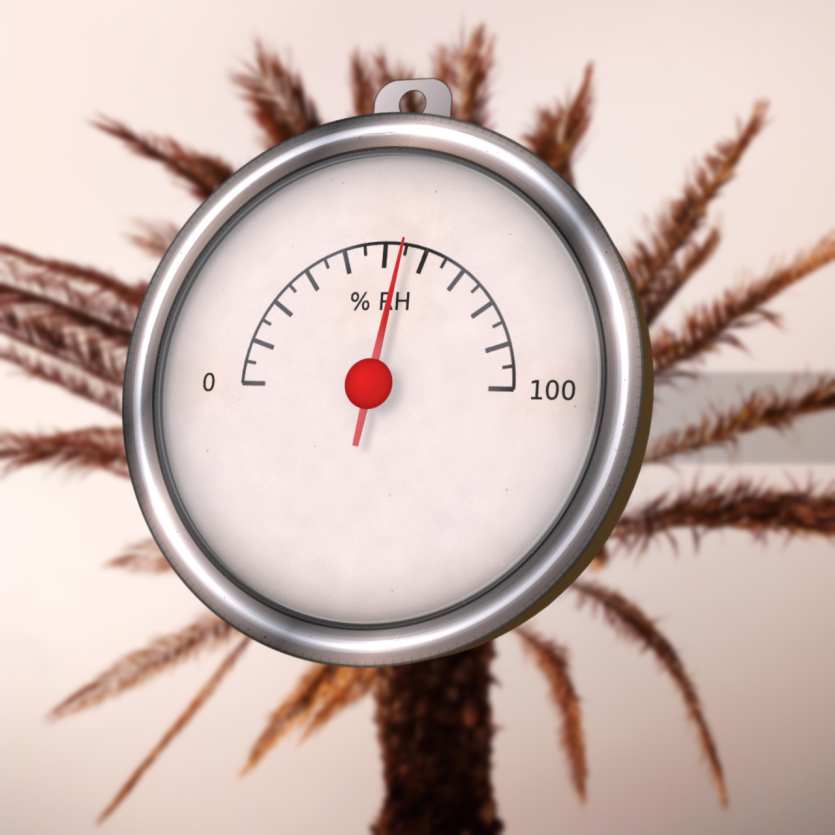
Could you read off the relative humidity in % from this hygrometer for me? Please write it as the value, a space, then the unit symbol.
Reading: 55 %
